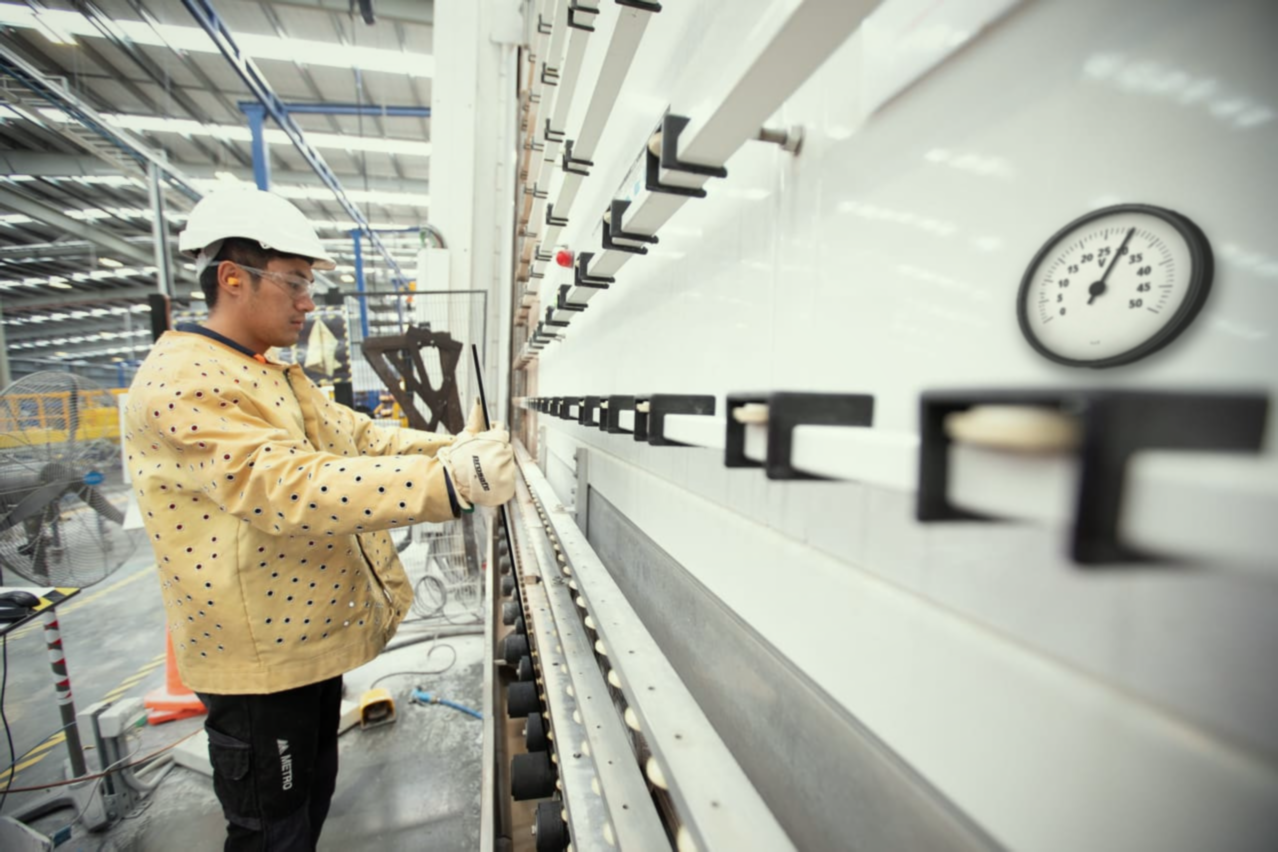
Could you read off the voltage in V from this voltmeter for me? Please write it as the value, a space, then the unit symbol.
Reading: 30 V
